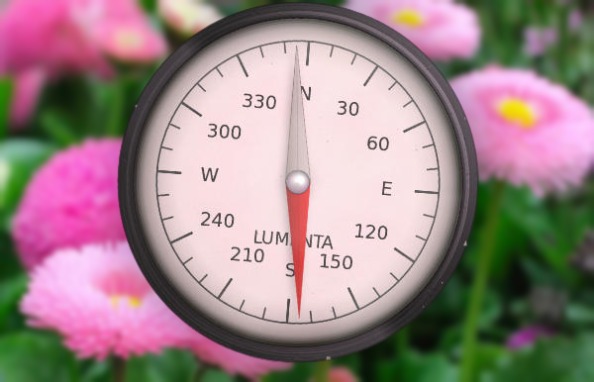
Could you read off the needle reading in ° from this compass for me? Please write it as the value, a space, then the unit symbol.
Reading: 175 °
